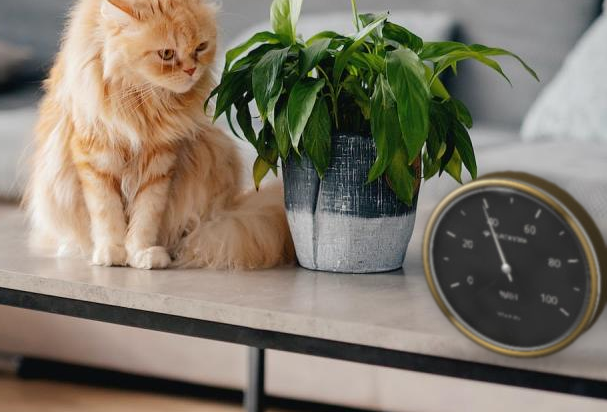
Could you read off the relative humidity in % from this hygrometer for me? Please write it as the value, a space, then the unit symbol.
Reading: 40 %
